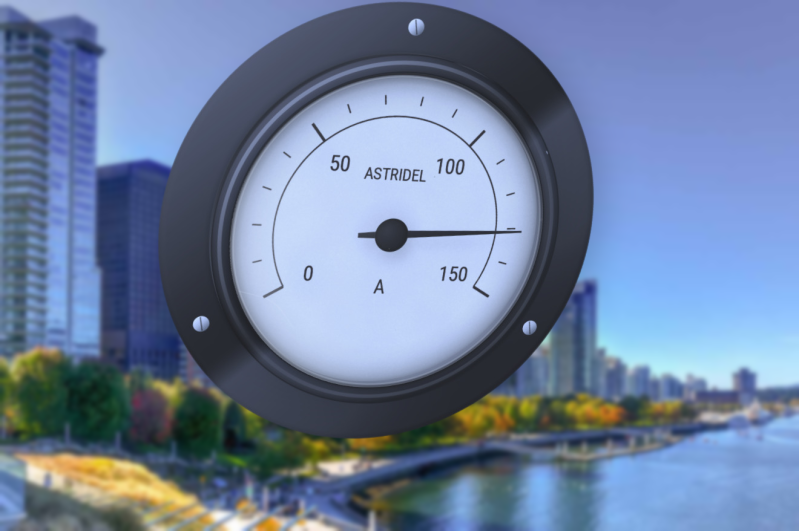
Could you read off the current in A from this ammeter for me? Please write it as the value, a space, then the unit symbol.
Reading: 130 A
